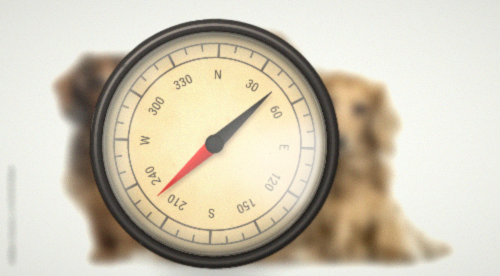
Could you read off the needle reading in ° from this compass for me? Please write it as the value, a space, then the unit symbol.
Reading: 225 °
